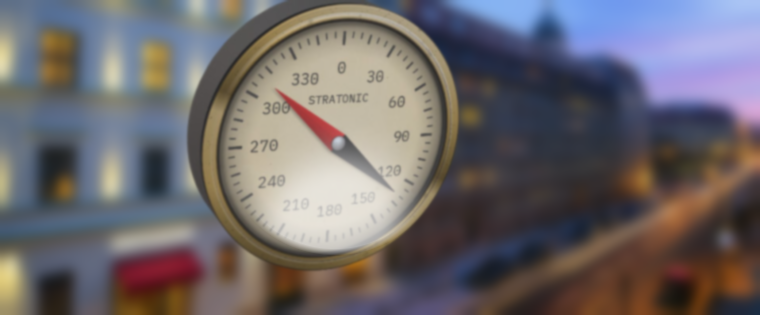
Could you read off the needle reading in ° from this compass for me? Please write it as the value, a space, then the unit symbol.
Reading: 310 °
